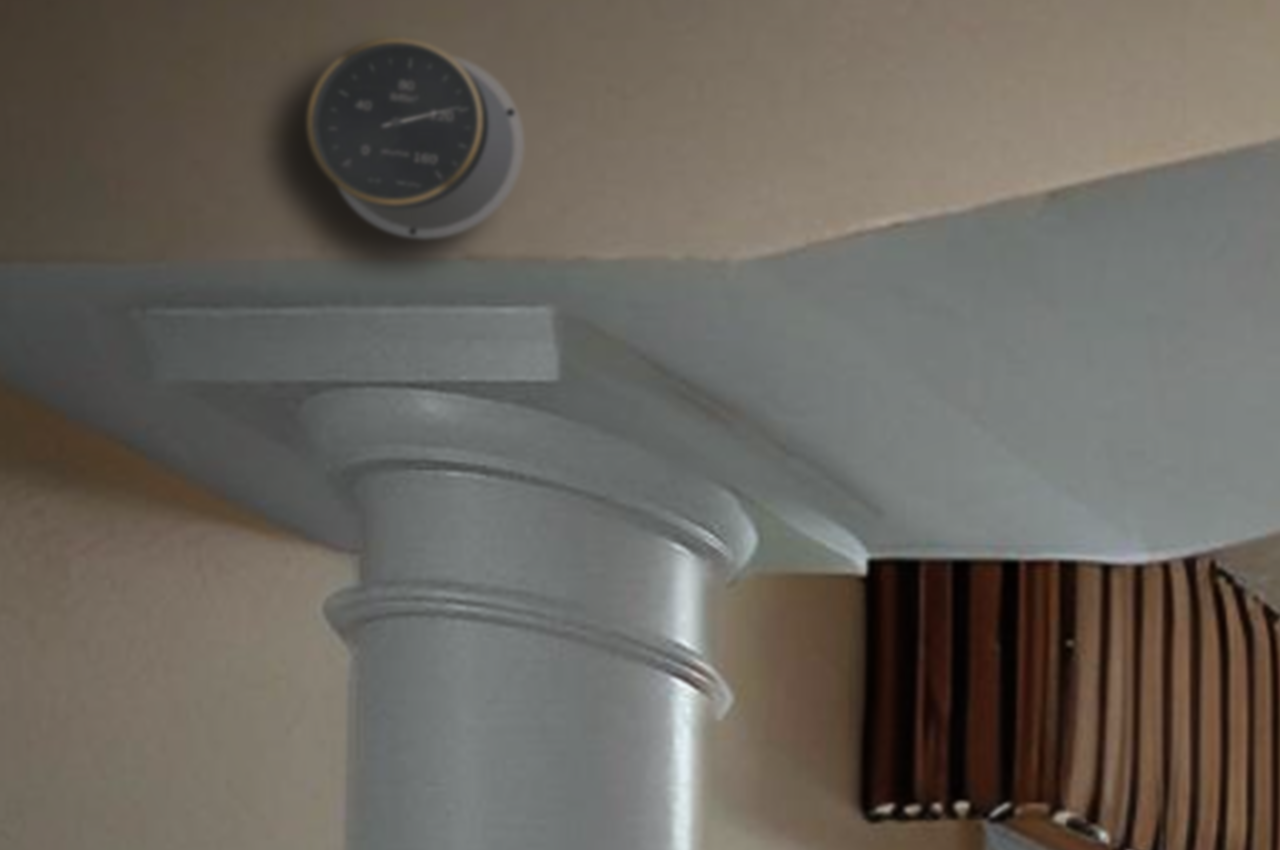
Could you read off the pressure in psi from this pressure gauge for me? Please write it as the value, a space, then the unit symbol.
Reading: 120 psi
